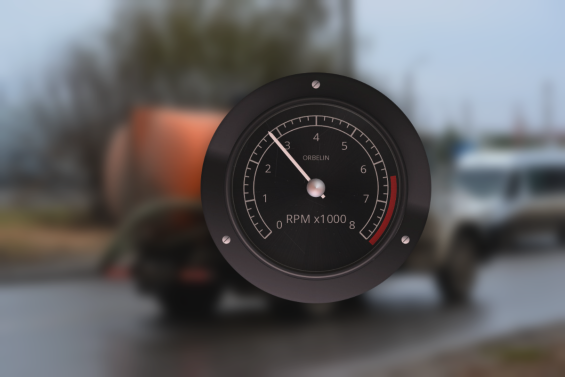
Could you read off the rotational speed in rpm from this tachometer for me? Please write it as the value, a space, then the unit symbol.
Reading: 2800 rpm
